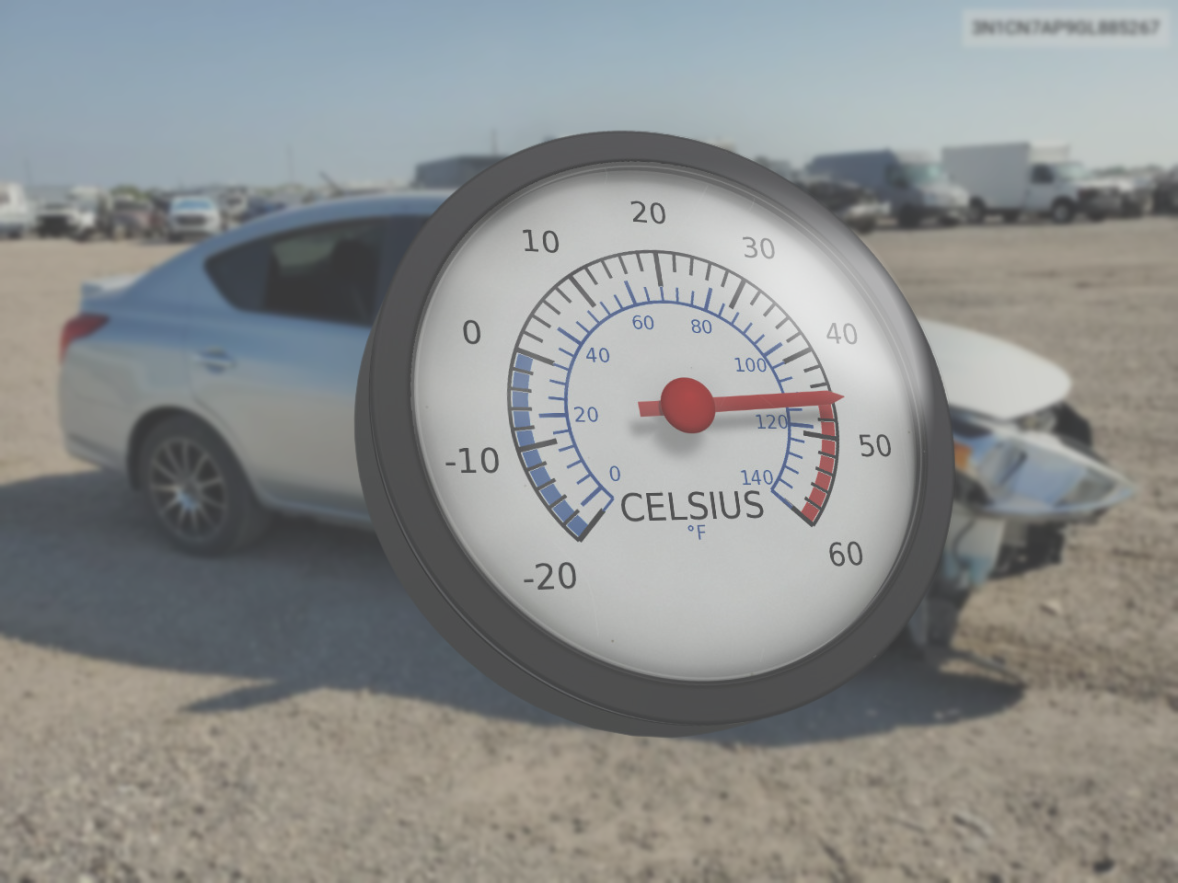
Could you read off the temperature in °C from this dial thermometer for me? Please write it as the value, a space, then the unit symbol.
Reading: 46 °C
